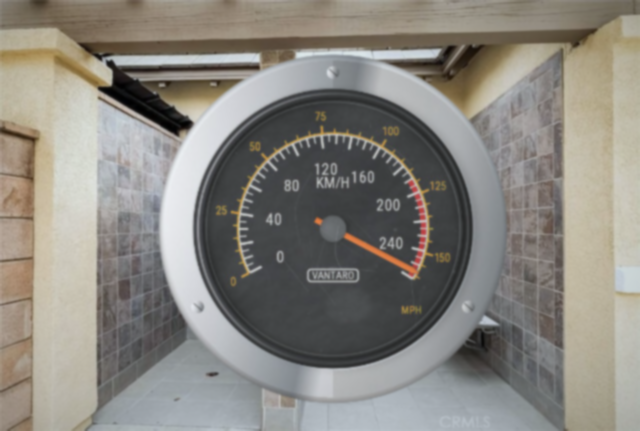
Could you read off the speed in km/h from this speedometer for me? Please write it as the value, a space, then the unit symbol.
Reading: 255 km/h
